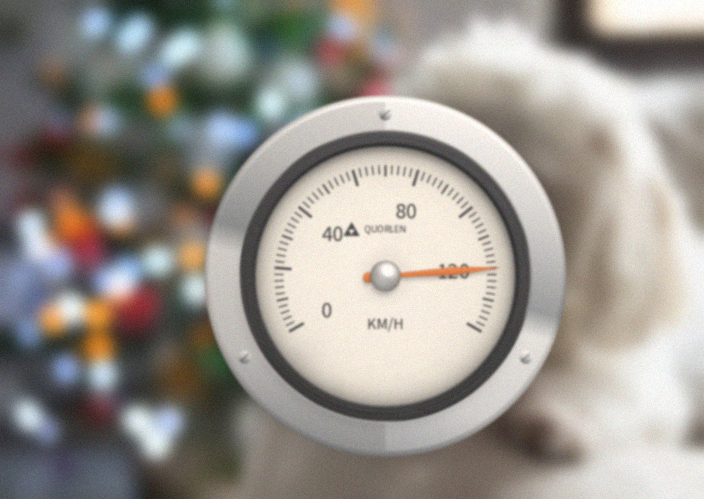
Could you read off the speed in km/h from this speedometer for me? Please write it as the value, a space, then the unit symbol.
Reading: 120 km/h
